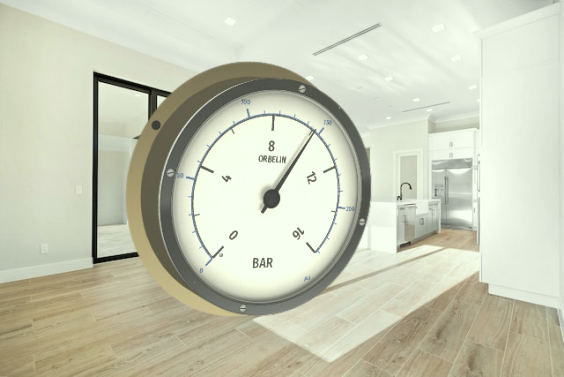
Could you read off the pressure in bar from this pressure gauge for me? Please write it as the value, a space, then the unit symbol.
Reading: 10 bar
